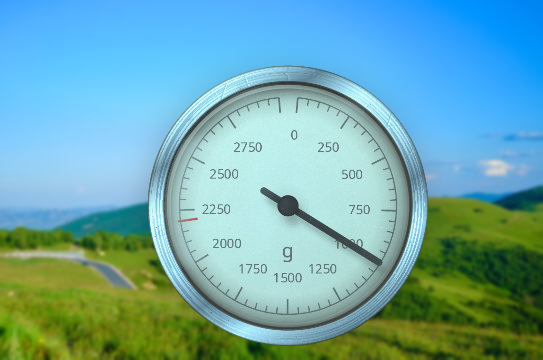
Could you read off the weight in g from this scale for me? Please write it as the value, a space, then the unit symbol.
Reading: 1000 g
